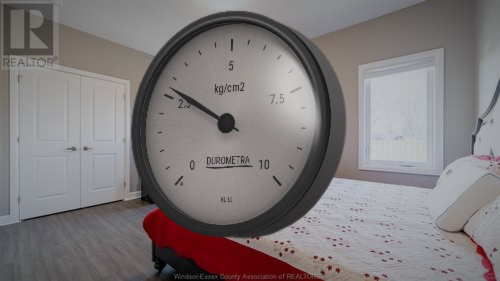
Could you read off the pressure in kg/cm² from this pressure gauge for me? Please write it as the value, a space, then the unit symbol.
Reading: 2.75 kg/cm²
